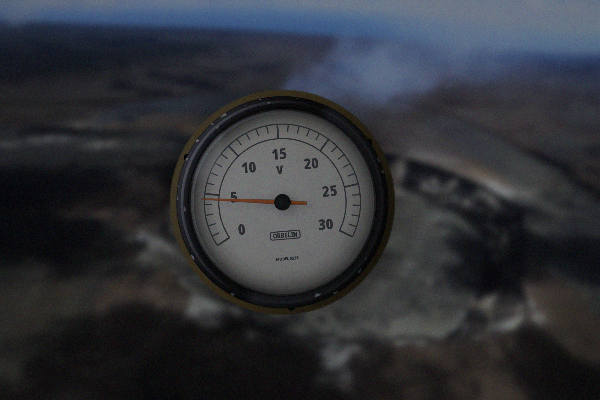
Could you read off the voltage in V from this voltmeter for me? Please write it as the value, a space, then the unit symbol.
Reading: 4.5 V
